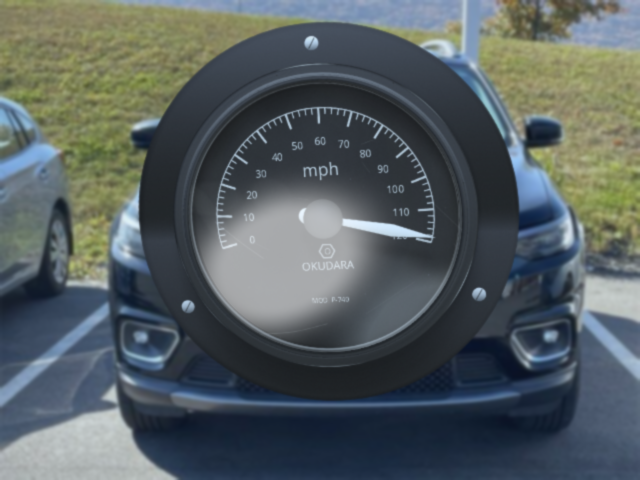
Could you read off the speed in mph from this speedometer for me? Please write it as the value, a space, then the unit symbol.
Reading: 118 mph
